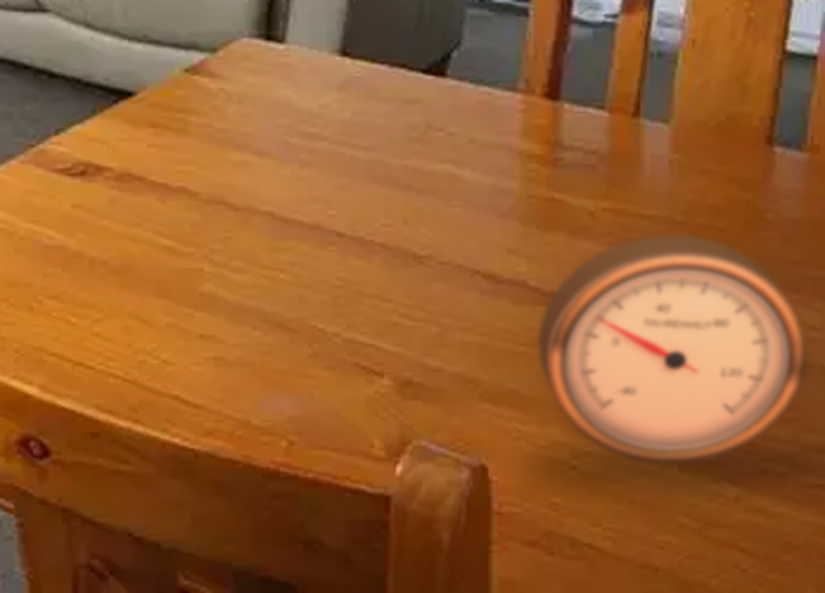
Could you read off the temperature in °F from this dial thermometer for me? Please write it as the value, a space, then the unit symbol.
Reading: 10 °F
